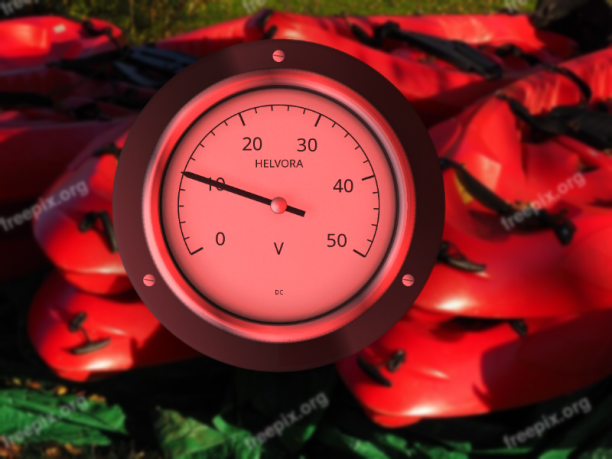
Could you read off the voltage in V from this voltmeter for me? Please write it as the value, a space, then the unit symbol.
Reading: 10 V
